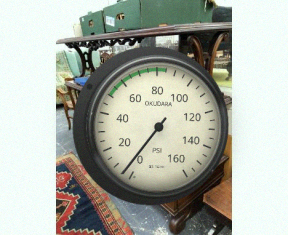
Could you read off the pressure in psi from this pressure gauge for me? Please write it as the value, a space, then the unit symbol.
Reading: 5 psi
